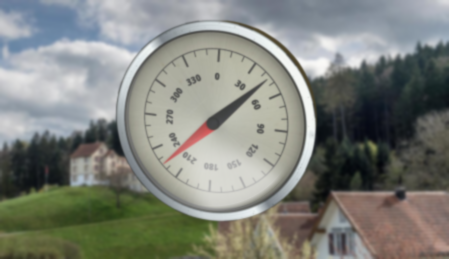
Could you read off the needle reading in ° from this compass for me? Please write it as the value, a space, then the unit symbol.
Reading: 225 °
